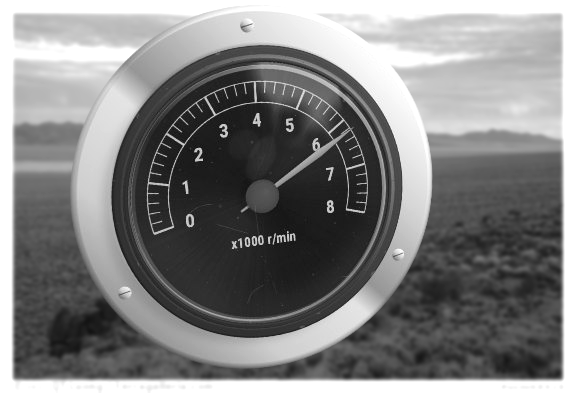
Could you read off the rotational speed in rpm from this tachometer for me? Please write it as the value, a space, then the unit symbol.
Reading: 6200 rpm
